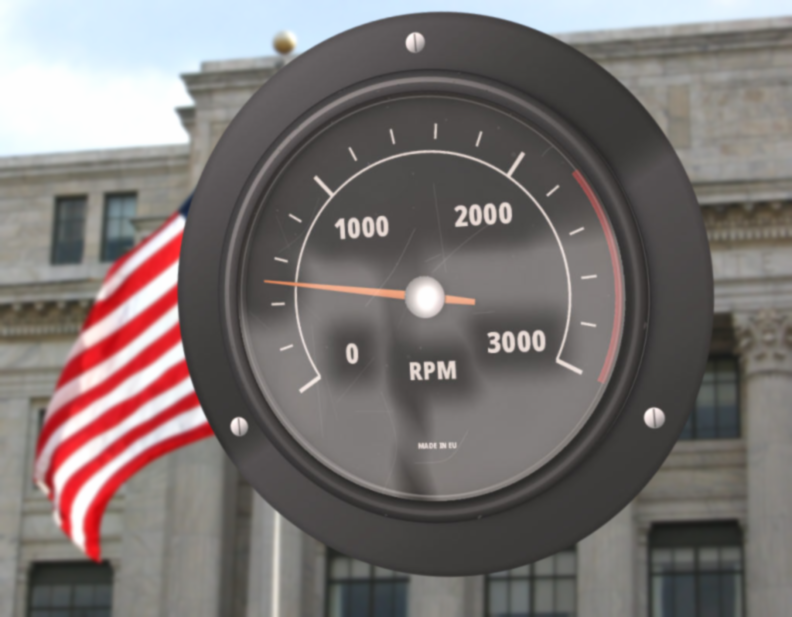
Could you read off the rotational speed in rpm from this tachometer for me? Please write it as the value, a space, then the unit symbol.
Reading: 500 rpm
